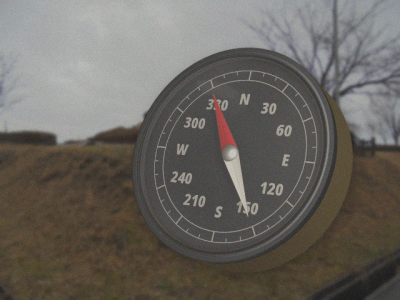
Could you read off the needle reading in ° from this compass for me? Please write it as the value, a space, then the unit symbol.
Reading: 330 °
